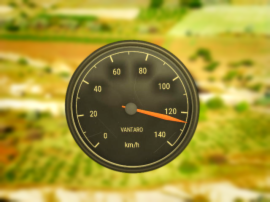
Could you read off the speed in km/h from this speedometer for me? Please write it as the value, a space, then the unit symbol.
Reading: 125 km/h
